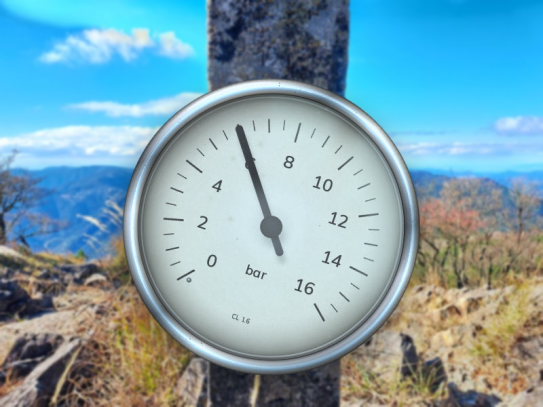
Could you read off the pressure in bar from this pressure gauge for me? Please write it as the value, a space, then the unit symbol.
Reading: 6 bar
